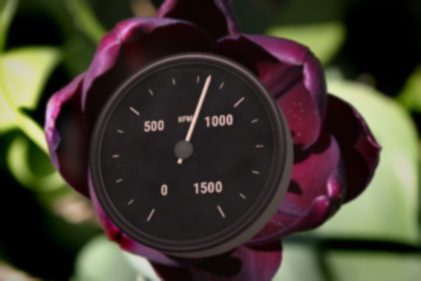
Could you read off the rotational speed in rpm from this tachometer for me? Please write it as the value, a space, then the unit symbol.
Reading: 850 rpm
